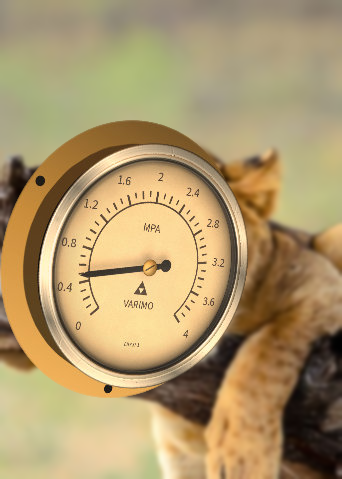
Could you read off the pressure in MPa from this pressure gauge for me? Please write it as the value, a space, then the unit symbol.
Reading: 0.5 MPa
